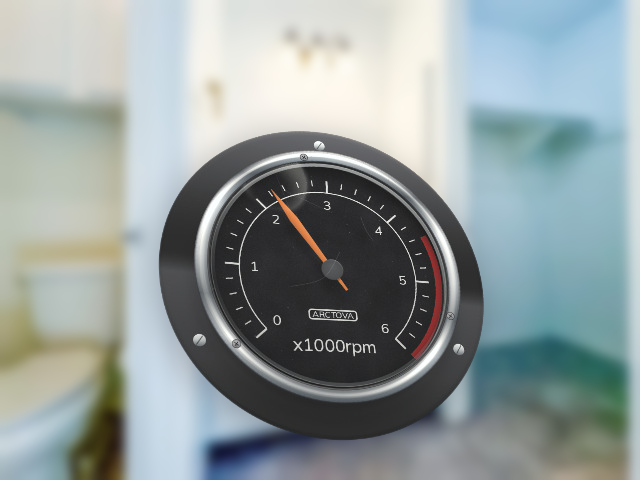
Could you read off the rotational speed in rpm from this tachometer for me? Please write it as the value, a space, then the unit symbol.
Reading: 2200 rpm
